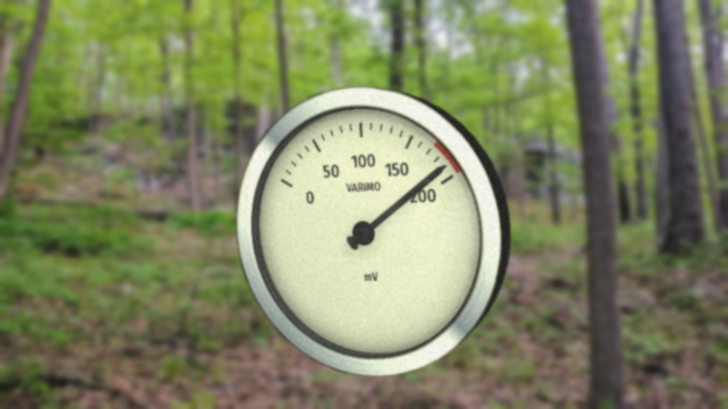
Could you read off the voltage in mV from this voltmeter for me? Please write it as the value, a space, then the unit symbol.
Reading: 190 mV
